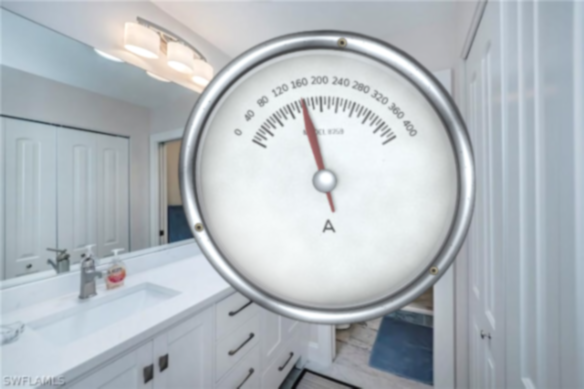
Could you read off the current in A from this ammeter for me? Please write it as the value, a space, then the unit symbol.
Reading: 160 A
